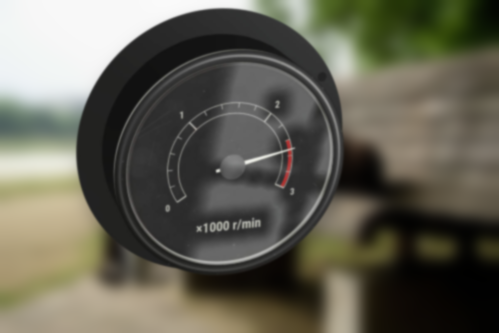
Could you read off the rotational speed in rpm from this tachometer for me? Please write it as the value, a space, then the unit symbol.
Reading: 2500 rpm
